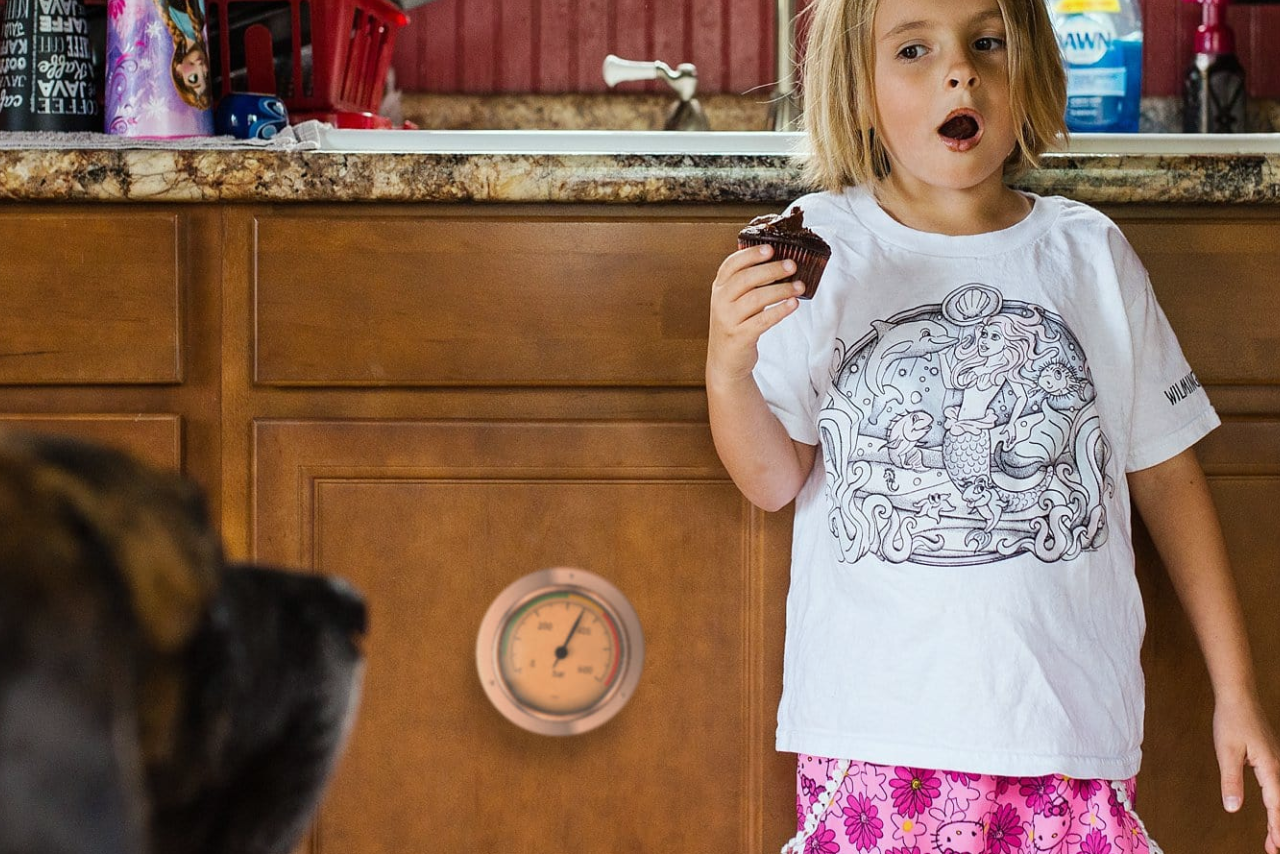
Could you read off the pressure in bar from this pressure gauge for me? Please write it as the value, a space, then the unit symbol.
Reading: 350 bar
